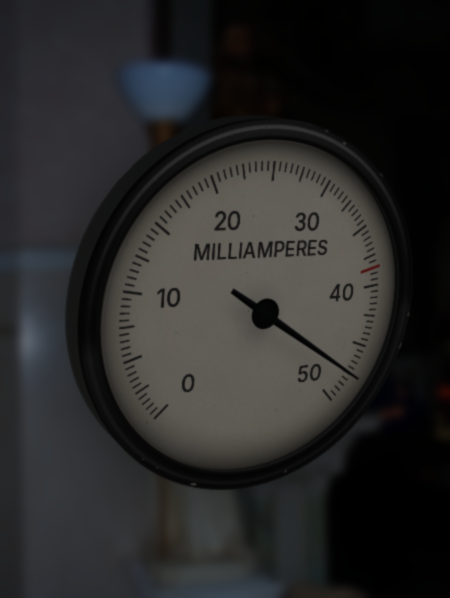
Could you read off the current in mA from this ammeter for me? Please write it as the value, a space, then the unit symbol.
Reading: 47.5 mA
